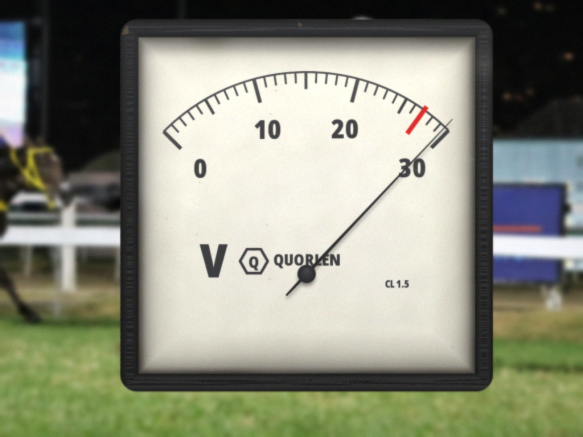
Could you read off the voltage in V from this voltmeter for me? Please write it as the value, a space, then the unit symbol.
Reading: 29.5 V
